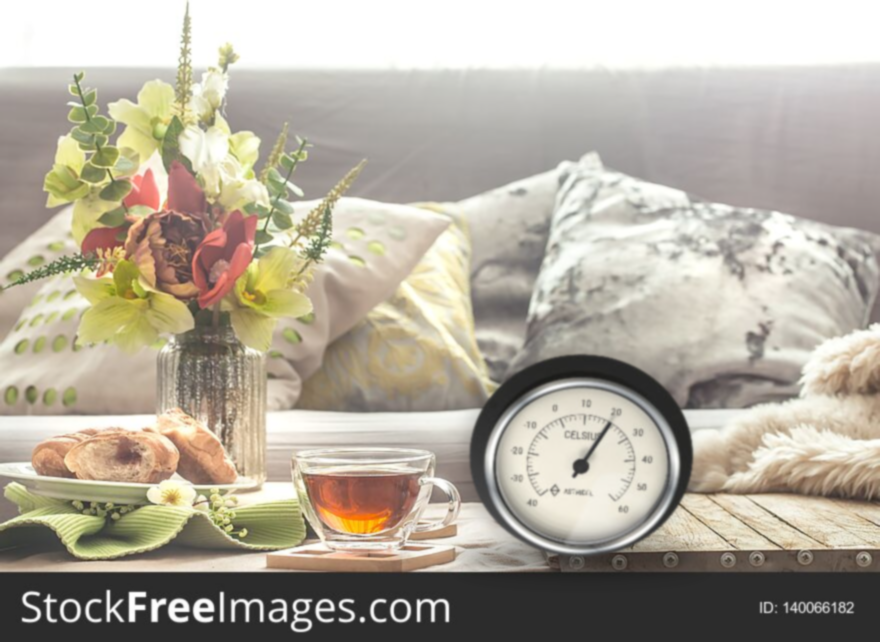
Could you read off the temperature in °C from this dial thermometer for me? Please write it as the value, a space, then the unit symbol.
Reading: 20 °C
